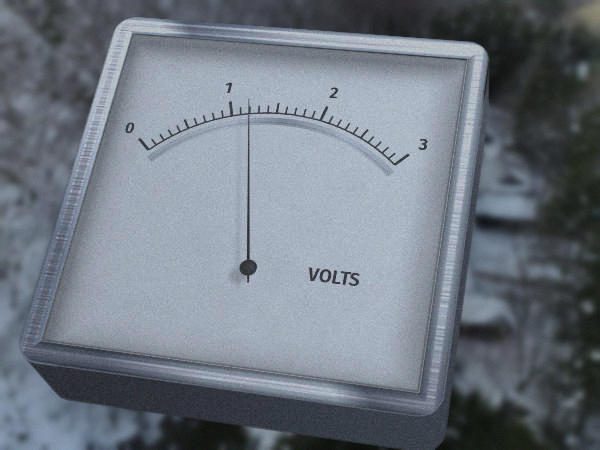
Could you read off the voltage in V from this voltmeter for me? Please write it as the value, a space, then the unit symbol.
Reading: 1.2 V
